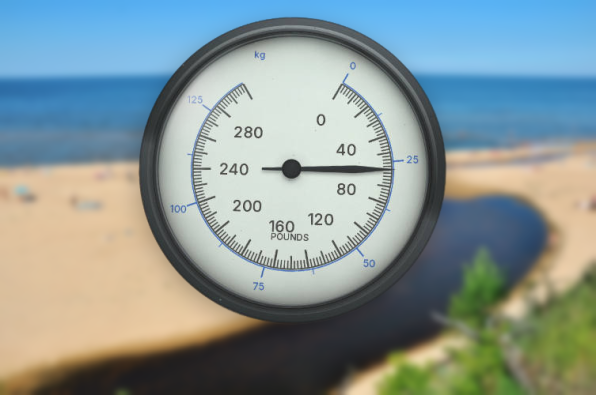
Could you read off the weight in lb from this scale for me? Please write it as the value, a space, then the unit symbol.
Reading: 60 lb
